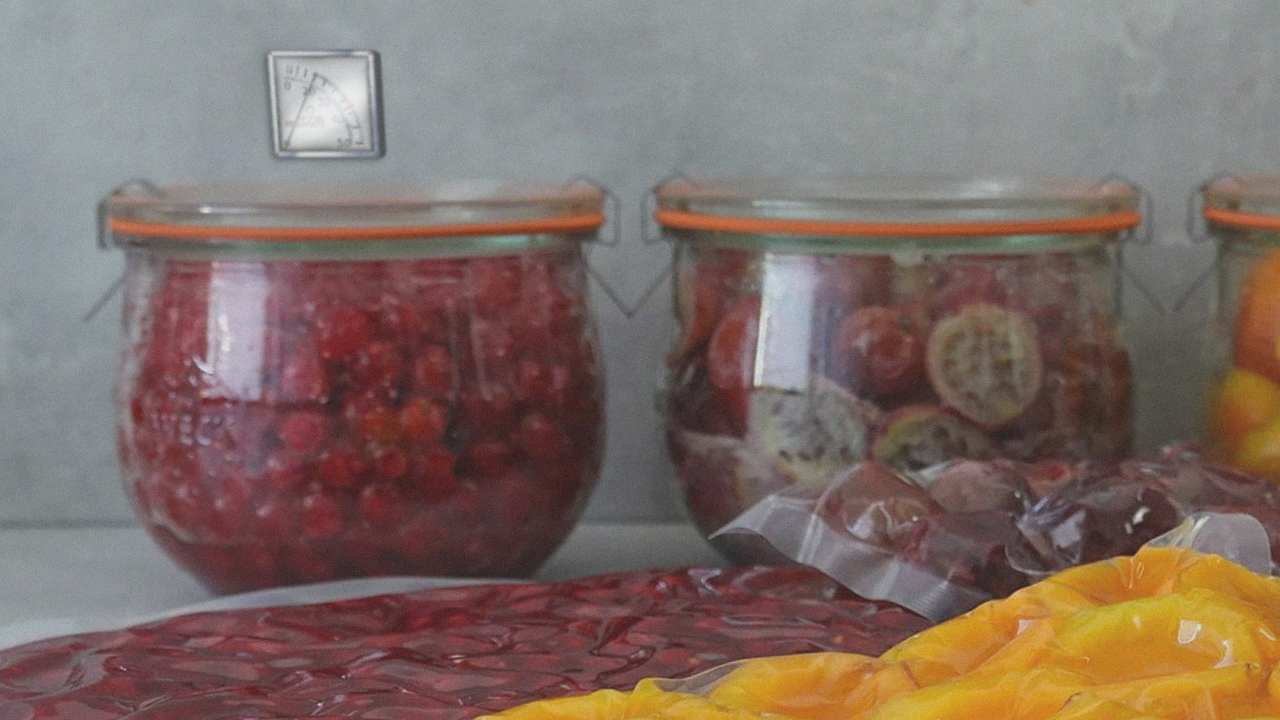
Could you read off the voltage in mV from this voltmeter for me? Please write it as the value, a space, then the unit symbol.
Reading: 20 mV
